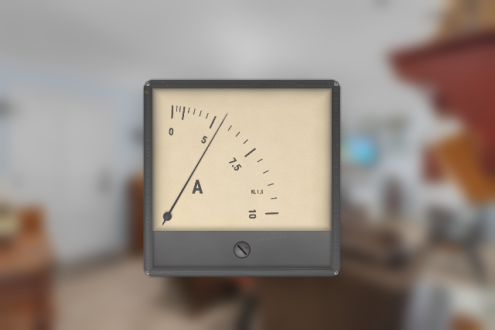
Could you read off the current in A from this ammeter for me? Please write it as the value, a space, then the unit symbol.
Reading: 5.5 A
